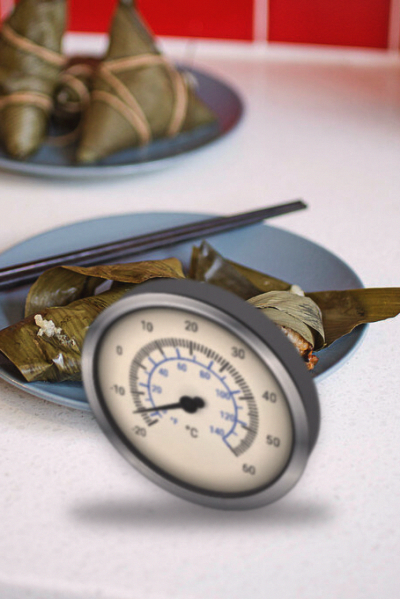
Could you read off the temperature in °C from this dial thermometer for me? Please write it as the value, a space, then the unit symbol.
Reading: -15 °C
